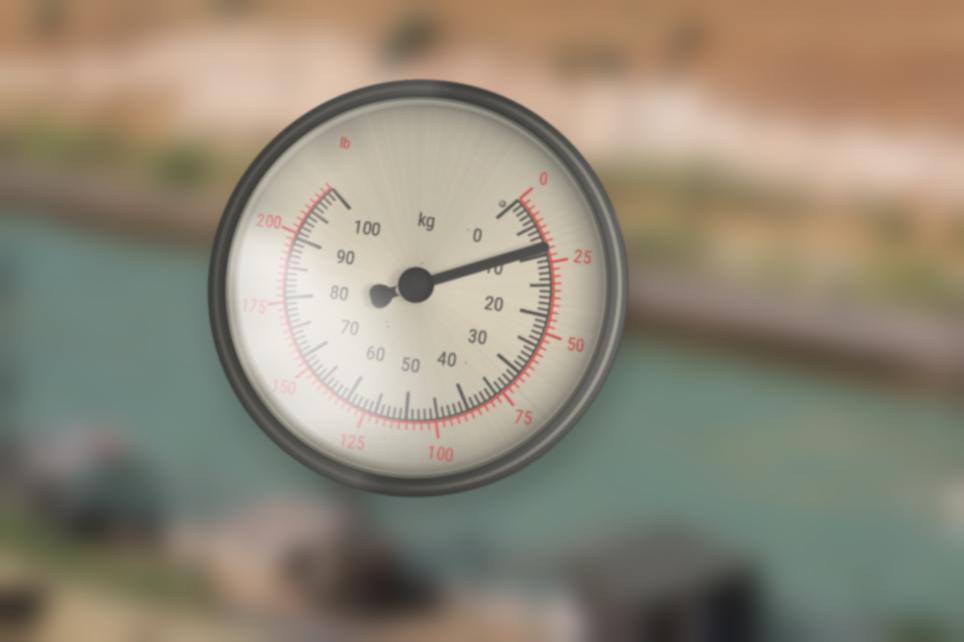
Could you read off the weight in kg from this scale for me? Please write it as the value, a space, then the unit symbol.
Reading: 9 kg
